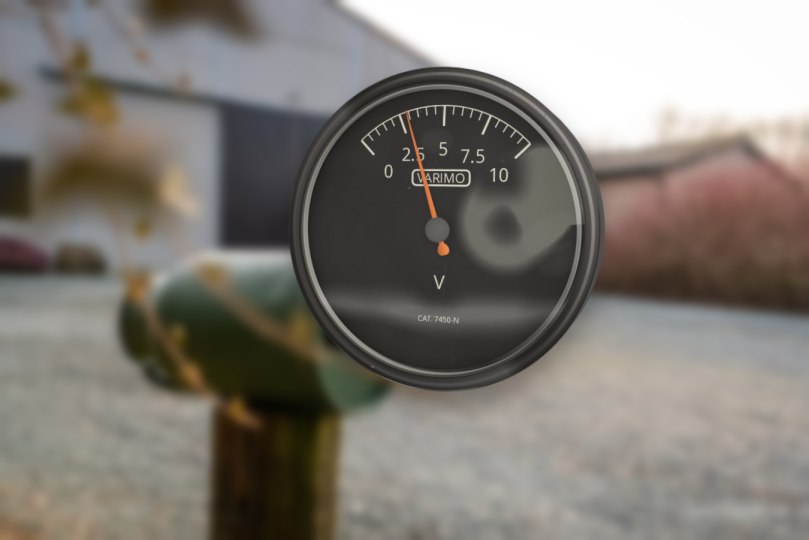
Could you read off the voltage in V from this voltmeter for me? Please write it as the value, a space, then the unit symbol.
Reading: 3 V
